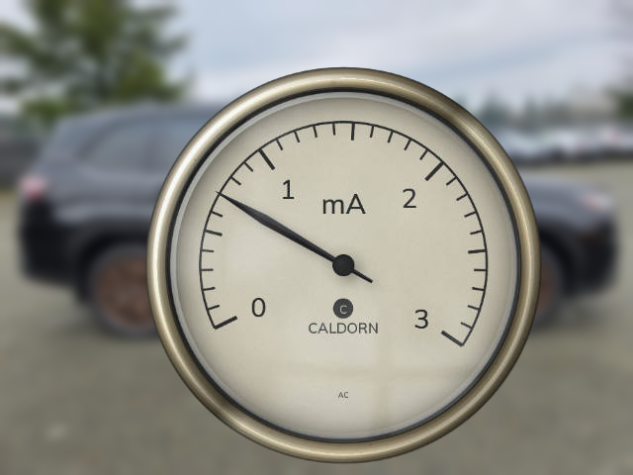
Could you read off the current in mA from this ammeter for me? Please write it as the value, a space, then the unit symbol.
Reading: 0.7 mA
